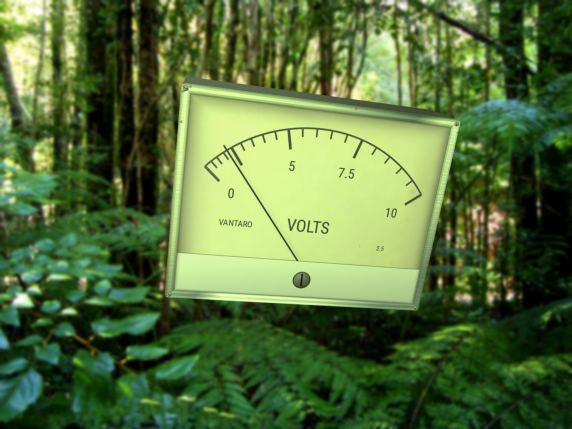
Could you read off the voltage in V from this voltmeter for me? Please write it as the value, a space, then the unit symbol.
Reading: 2.25 V
